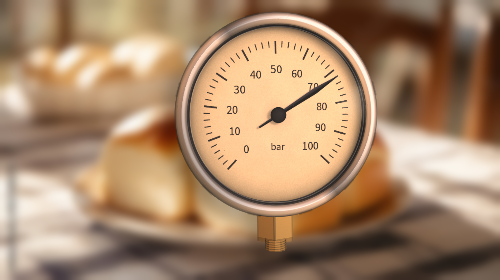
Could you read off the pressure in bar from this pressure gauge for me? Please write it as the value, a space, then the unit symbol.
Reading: 72 bar
